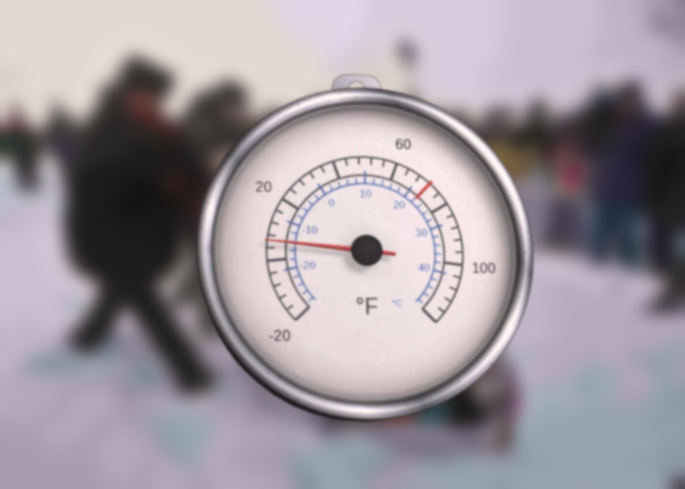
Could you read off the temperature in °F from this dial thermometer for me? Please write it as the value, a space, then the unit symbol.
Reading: 6 °F
